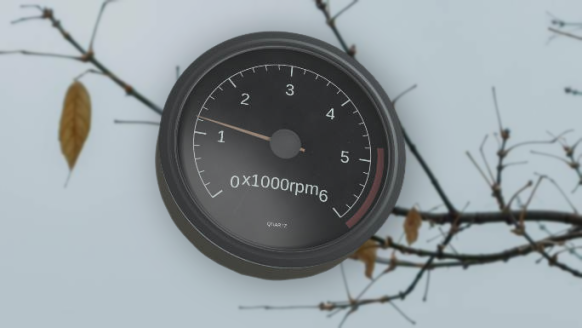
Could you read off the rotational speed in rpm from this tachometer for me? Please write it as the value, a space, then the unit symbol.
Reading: 1200 rpm
